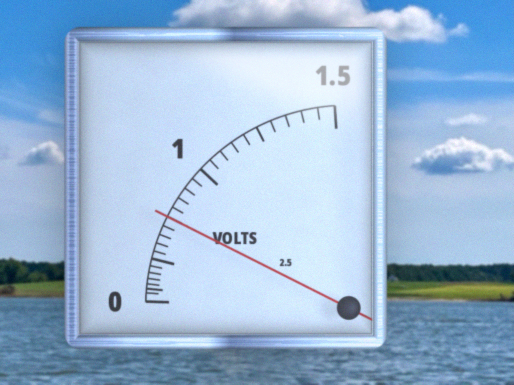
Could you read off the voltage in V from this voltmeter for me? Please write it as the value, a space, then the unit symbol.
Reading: 0.75 V
